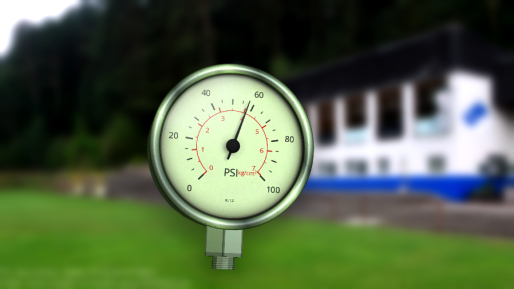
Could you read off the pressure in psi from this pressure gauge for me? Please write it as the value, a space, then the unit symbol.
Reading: 57.5 psi
